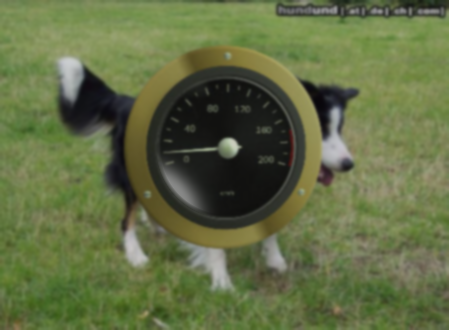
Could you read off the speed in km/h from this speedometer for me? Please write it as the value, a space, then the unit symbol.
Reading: 10 km/h
